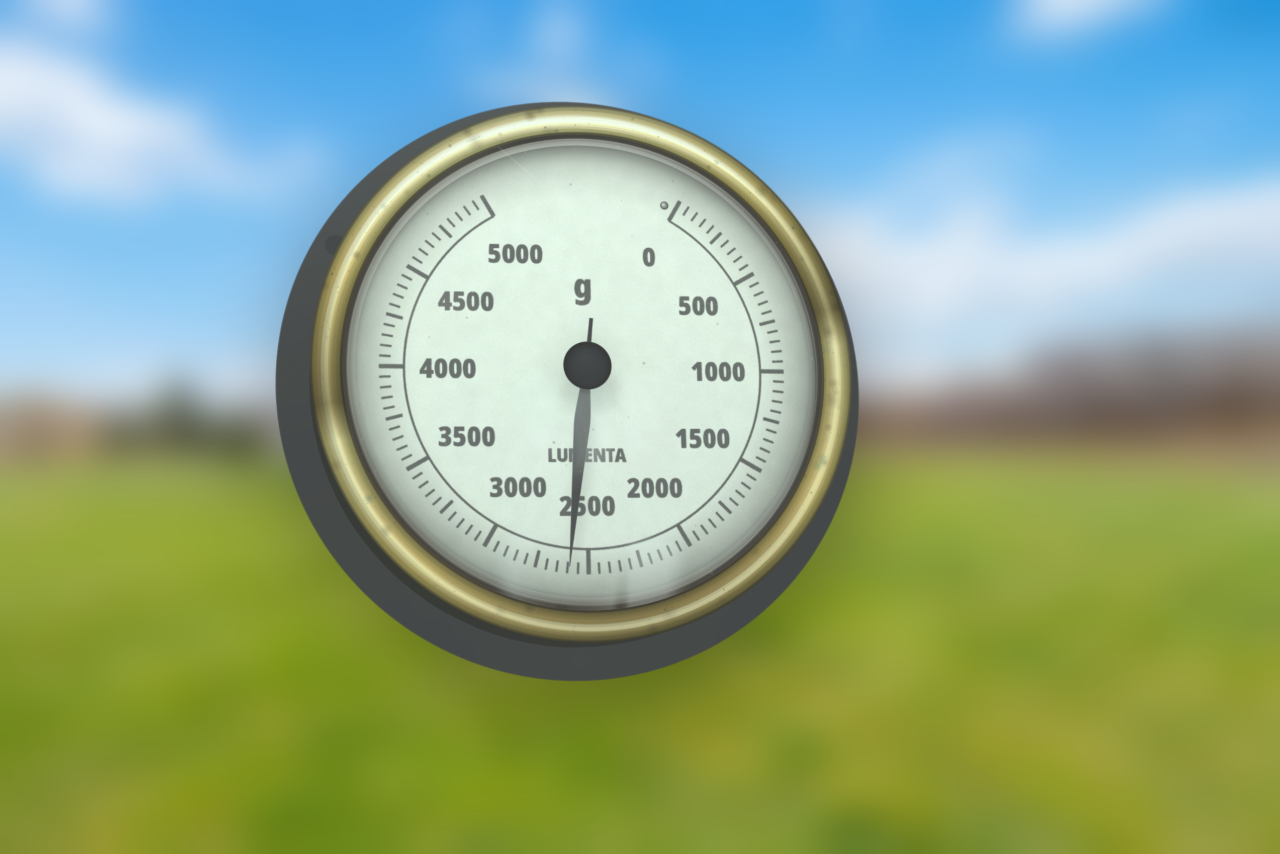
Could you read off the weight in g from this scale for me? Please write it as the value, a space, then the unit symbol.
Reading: 2600 g
